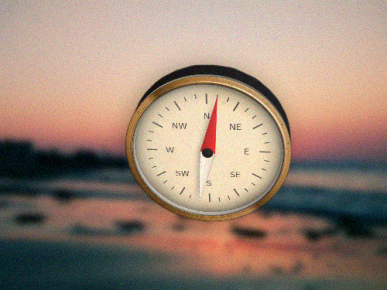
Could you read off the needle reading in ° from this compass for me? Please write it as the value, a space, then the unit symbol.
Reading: 10 °
